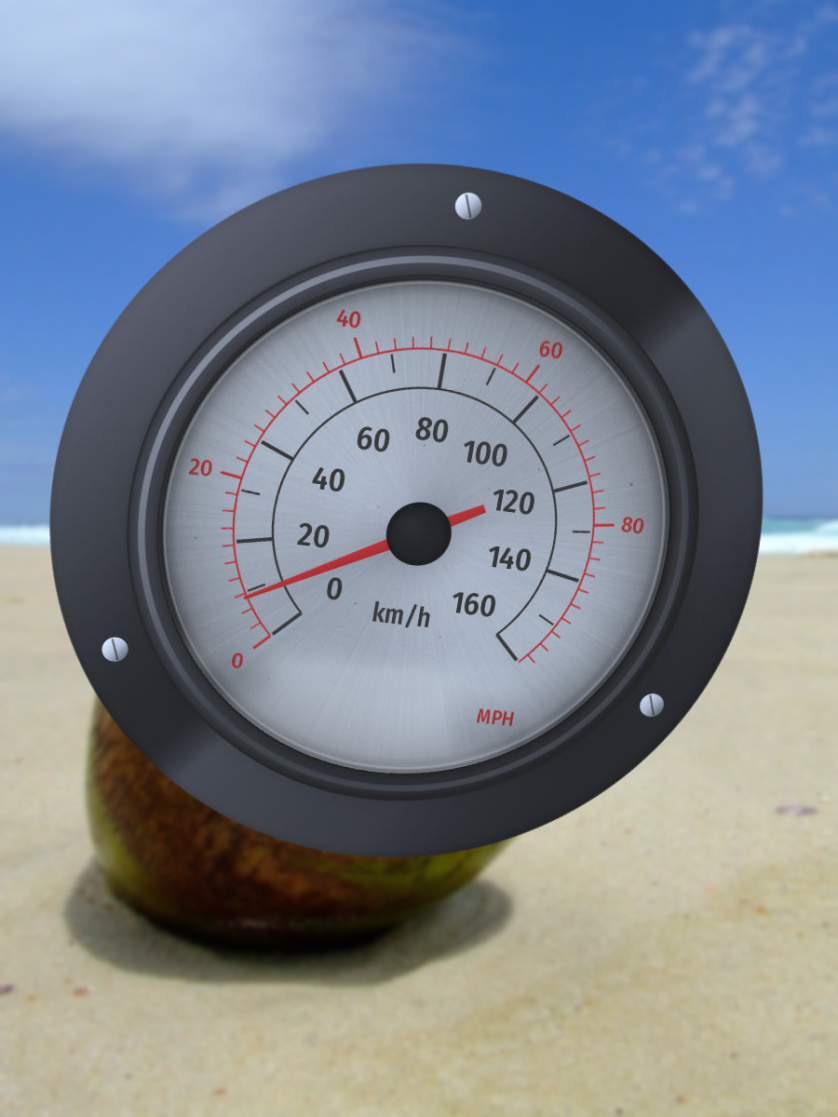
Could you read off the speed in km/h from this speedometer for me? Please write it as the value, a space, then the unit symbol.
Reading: 10 km/h
